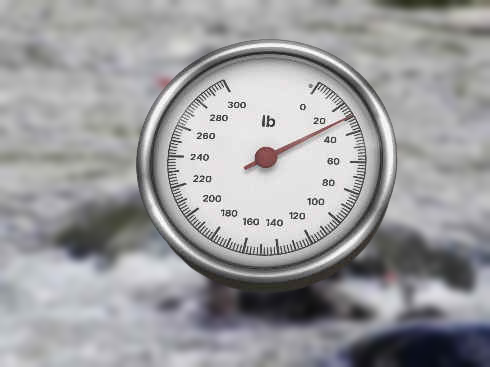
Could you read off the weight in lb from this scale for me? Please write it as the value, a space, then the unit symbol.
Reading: 30 lb
